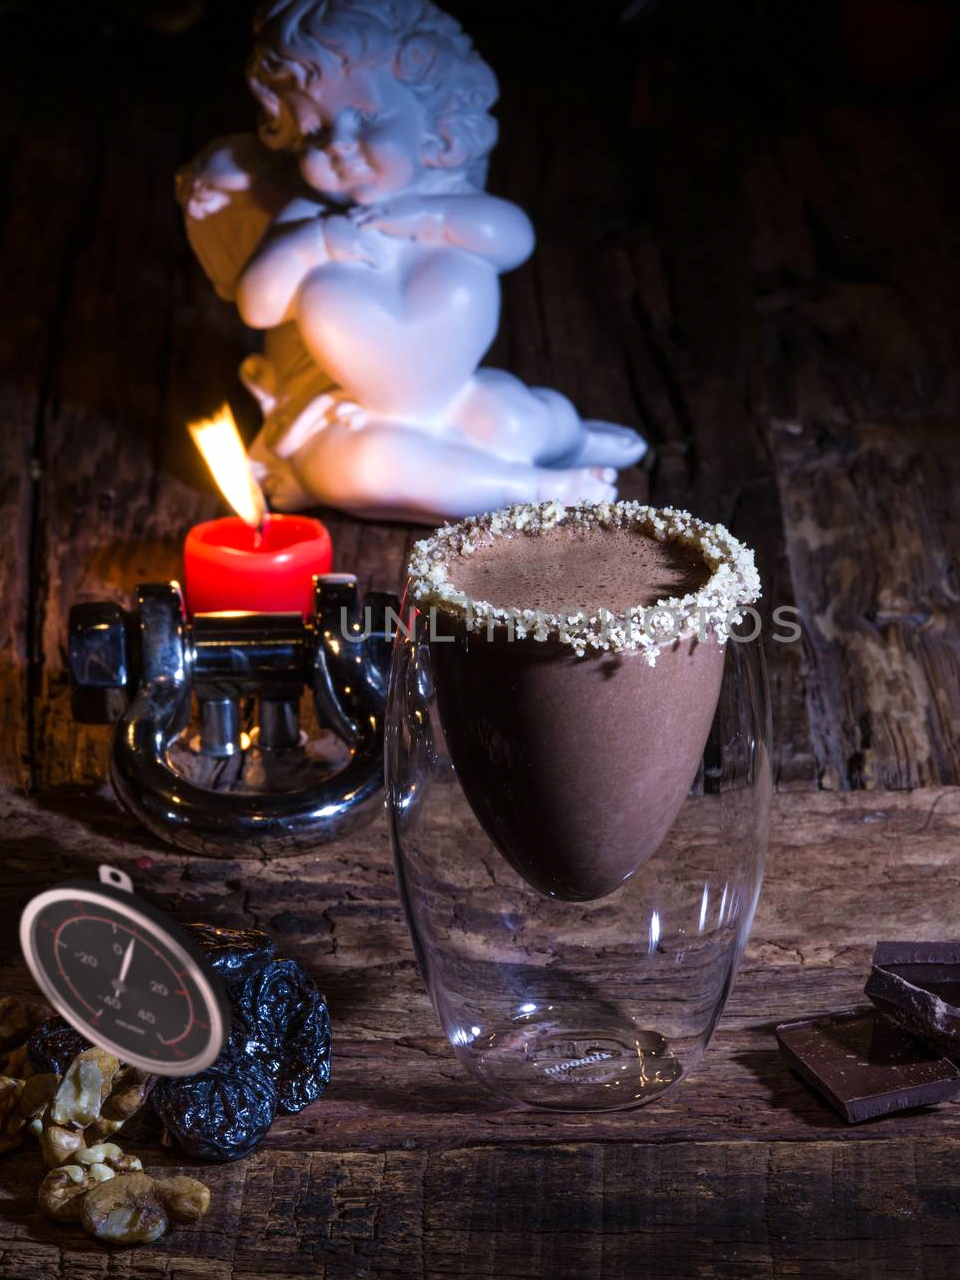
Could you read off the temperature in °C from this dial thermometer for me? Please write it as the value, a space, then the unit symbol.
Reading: 5 °C
